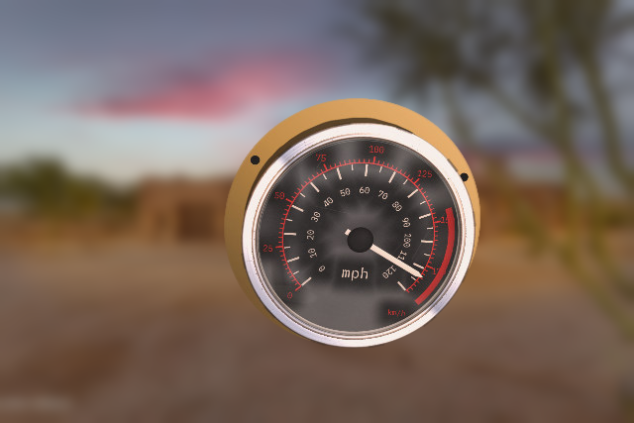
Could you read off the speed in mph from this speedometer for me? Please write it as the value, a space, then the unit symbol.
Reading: 112.5 mph
